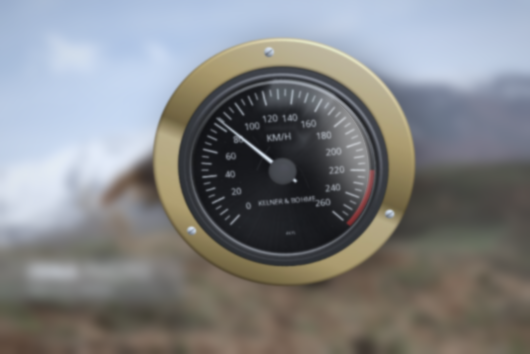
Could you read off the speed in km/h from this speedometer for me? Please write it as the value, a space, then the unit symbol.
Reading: 85 km/h
